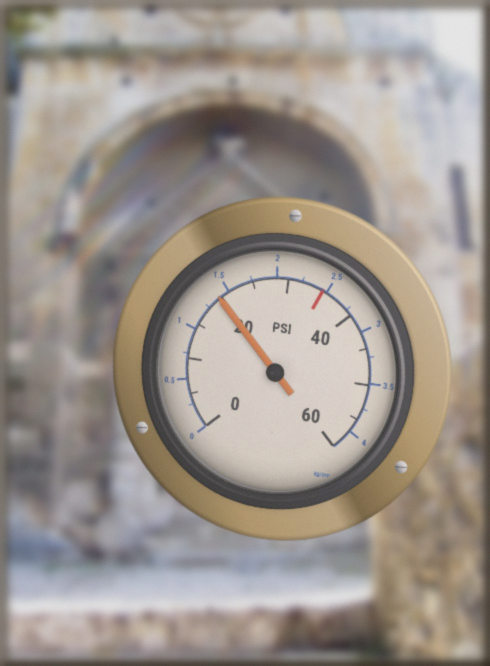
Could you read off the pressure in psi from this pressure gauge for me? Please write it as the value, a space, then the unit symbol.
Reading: 20 psi
